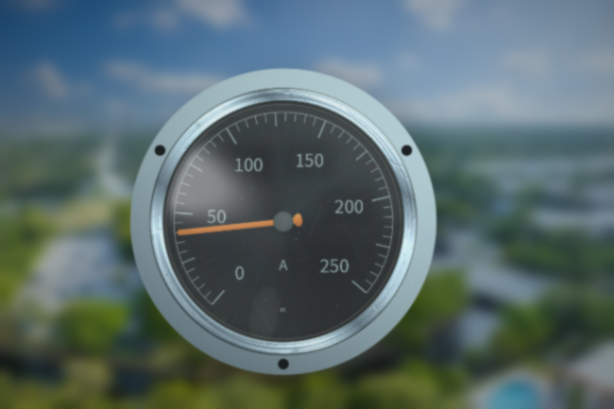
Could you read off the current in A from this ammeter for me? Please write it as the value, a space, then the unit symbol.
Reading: 40 A
